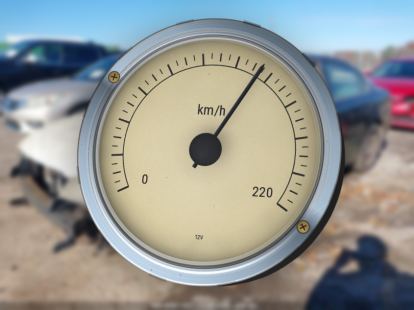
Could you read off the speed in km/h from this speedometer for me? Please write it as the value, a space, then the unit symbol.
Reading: 135 km/h
